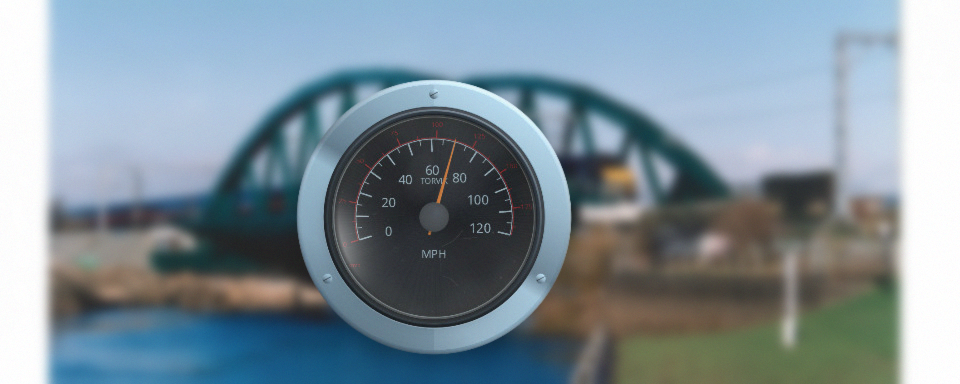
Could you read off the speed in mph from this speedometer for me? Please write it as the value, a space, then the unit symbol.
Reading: 70 mph
